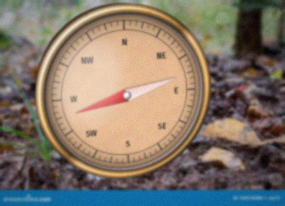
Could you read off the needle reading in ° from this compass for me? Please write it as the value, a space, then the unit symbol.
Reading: 255 °
